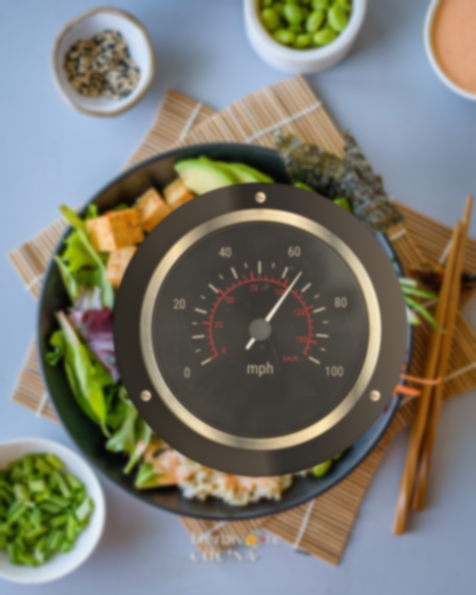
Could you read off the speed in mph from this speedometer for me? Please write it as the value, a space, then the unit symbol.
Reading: 65 mph
